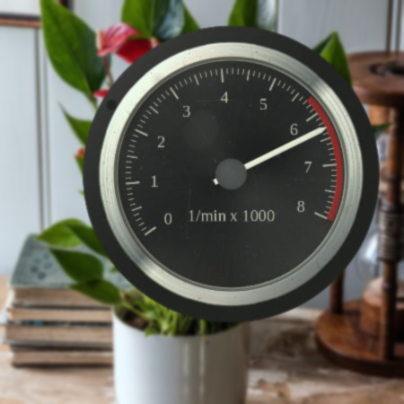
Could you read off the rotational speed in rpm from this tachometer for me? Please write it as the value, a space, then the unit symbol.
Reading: 6300 rpm
